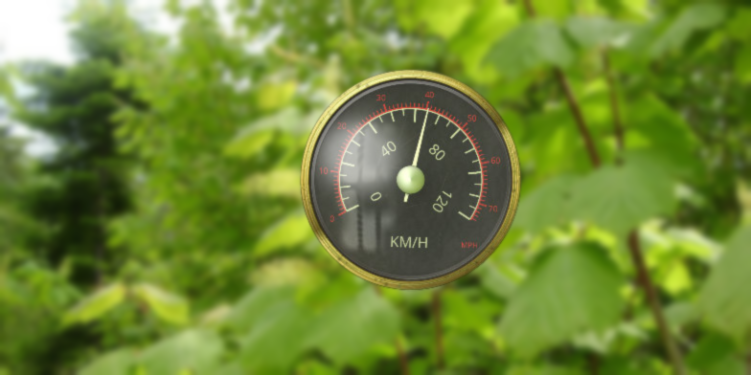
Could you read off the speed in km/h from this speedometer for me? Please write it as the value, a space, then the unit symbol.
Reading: 65 km/h
